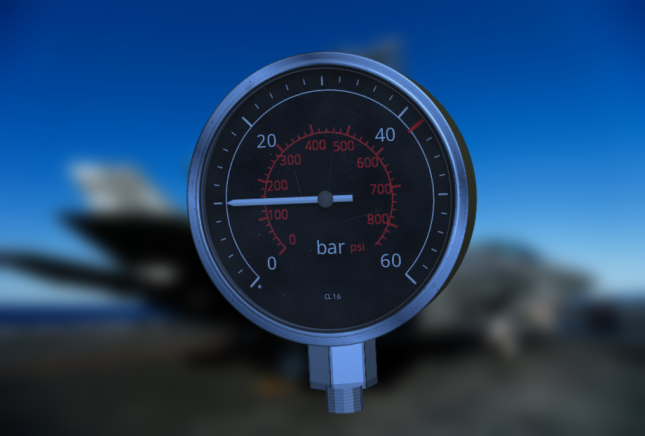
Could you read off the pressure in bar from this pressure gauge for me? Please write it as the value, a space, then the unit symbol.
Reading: 10 bar
